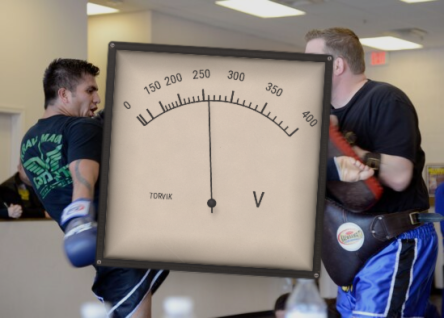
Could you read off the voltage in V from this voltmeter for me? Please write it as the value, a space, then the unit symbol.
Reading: 260 V
